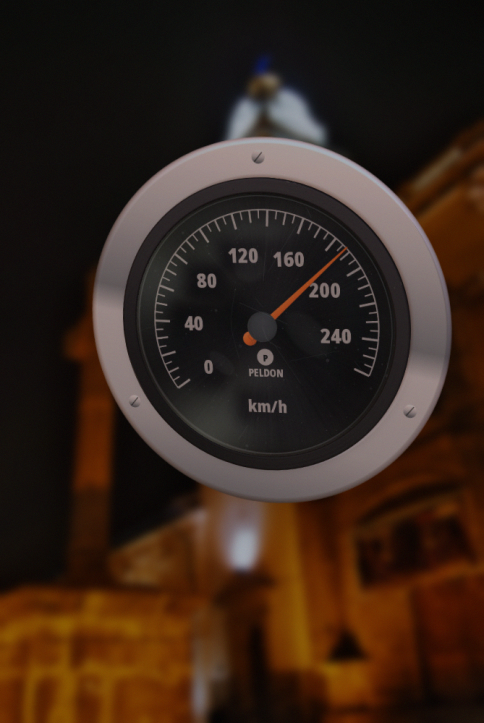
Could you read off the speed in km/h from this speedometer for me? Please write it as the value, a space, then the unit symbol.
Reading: 187.5 km/h
